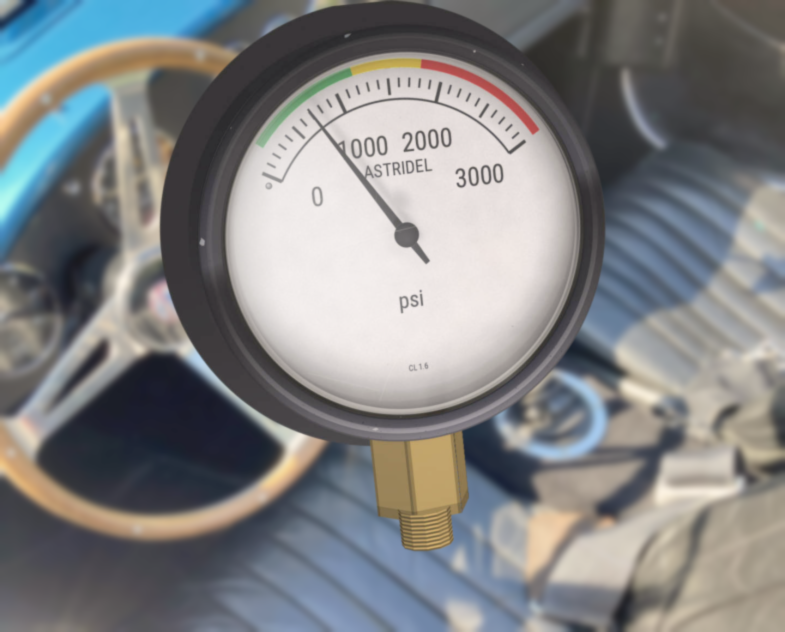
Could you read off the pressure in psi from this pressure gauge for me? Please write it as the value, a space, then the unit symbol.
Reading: 700 psi
